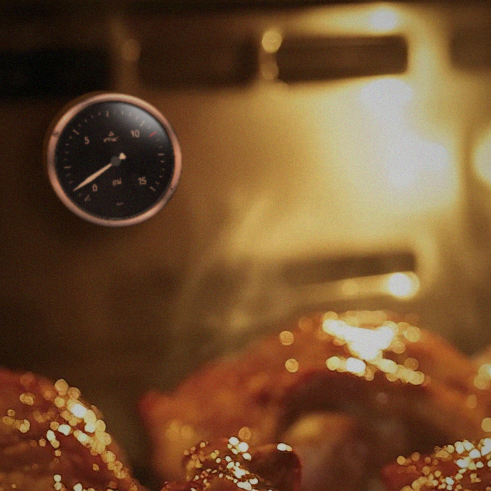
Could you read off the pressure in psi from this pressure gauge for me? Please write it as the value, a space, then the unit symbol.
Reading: 1 psi
